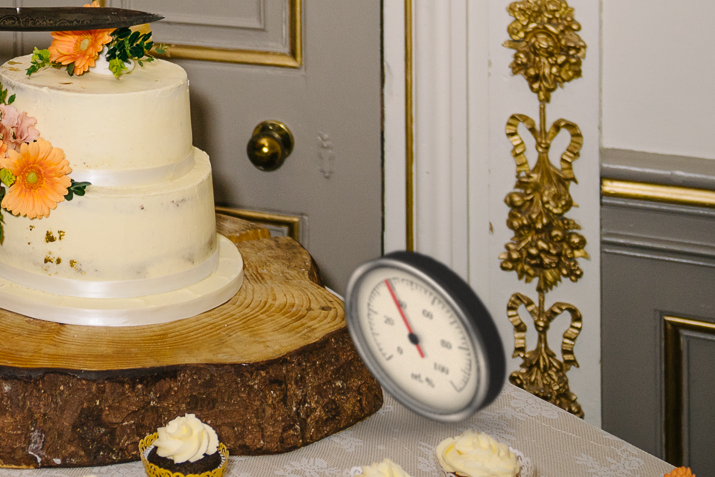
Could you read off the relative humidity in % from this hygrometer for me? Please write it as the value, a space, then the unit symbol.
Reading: 40 %
